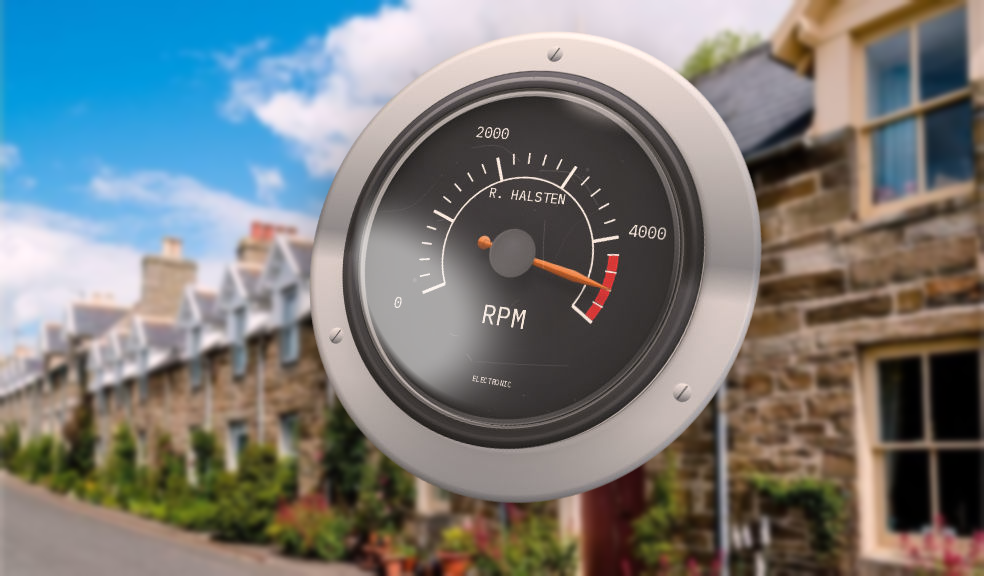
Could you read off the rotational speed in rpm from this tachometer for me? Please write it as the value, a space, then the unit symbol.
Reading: 4600 rpm
